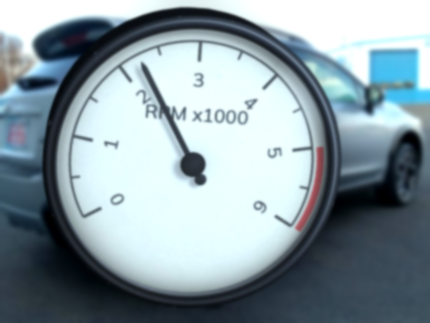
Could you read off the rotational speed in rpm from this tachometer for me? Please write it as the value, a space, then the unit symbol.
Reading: 2250 rpm
